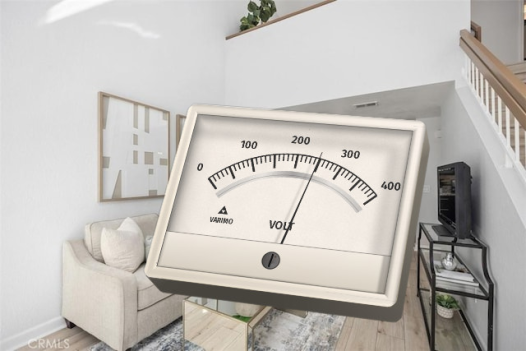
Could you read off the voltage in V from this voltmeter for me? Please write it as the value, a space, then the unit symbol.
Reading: 250 V
